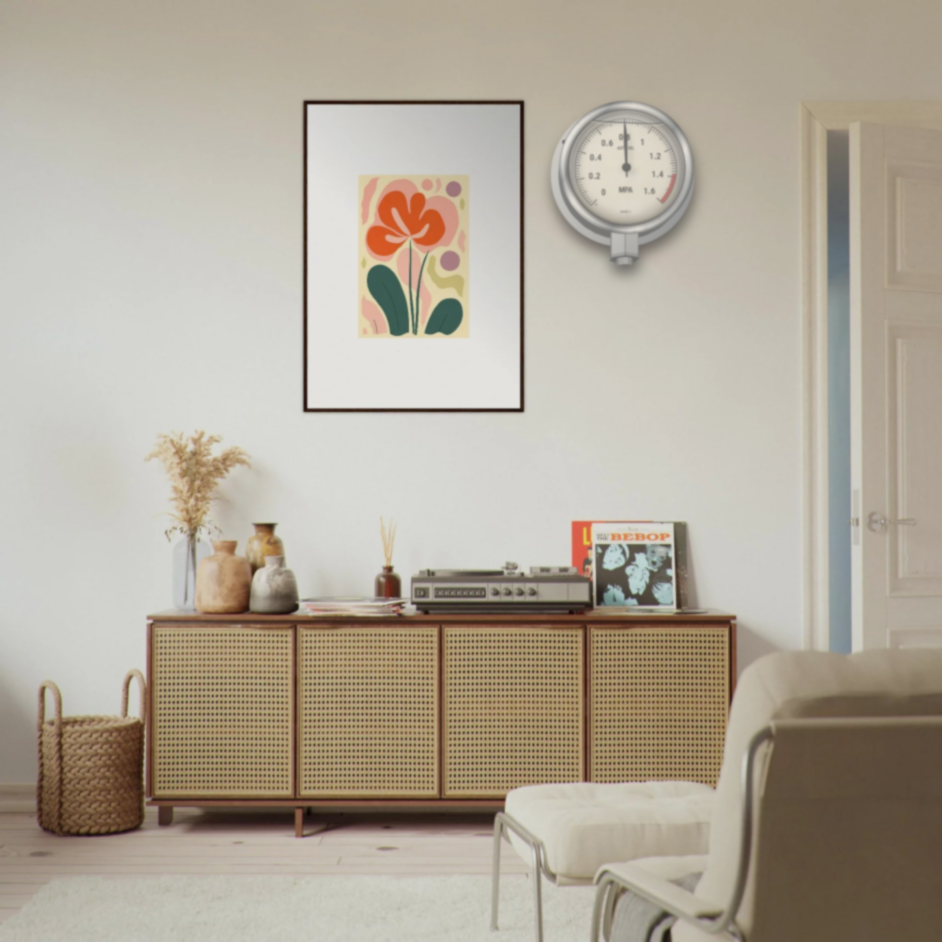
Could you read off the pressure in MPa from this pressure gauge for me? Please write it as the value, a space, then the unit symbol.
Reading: 0.8 MPa
